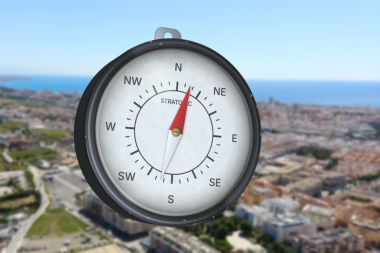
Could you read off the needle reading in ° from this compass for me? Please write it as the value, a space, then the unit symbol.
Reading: 15 °
